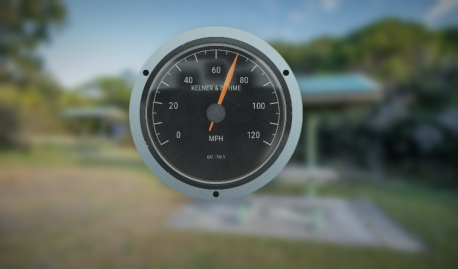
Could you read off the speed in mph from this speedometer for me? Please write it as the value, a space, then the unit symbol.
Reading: 70 mph
